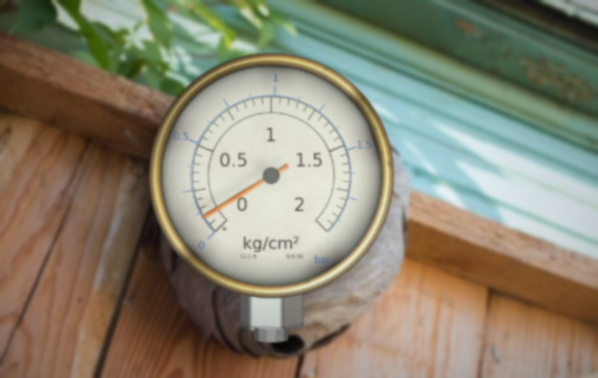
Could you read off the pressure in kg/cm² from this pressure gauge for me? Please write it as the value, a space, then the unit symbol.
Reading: 0.1 kg/cm²
